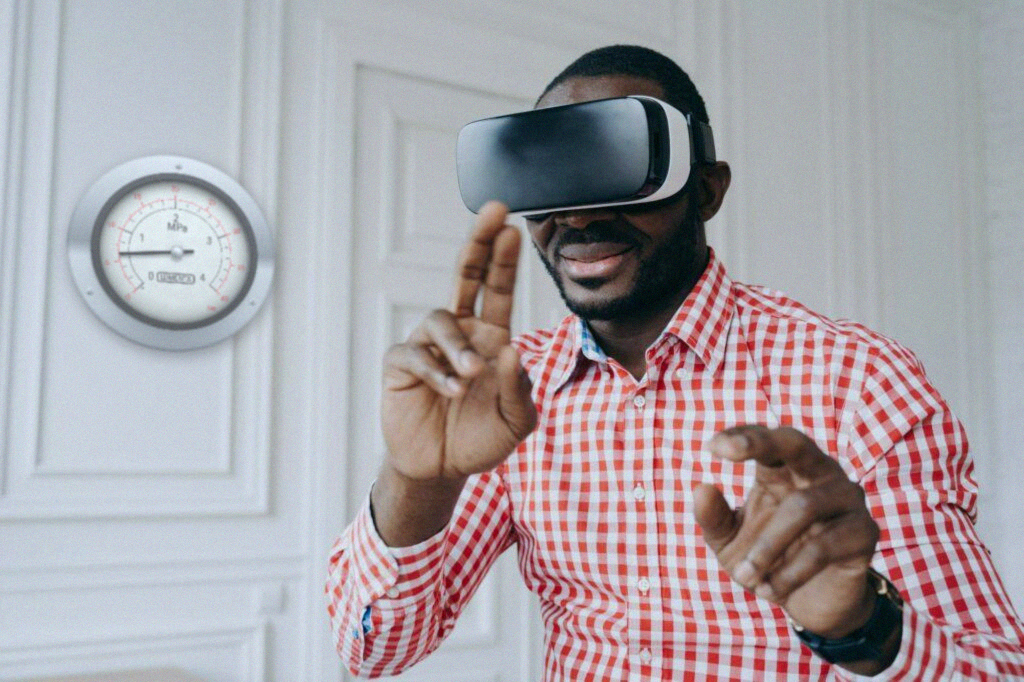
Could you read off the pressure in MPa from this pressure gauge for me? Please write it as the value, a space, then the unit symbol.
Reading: 0.6 MPa
